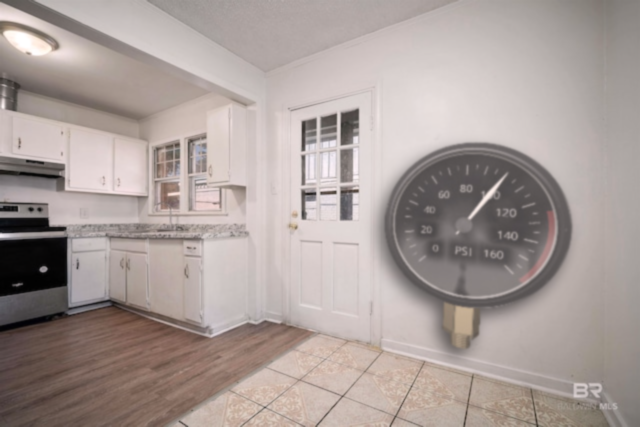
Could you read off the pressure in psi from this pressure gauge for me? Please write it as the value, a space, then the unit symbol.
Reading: 100 psi
